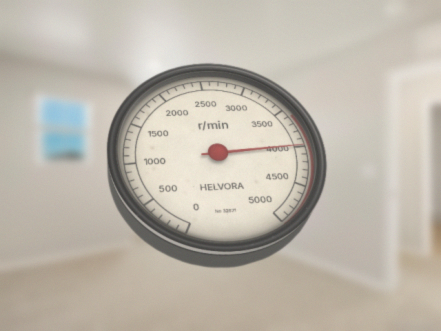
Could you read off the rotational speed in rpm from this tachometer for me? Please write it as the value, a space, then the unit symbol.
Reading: 4000 rpm
